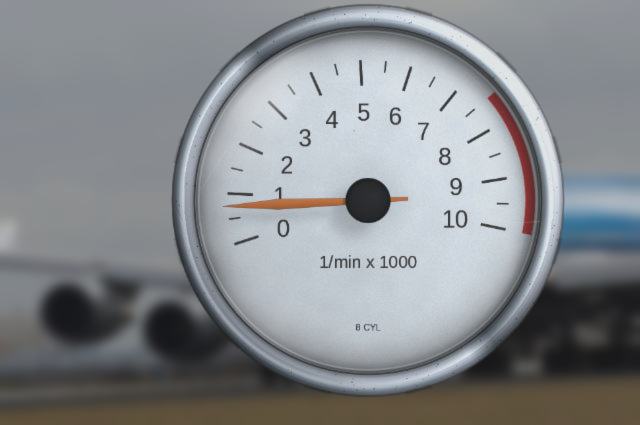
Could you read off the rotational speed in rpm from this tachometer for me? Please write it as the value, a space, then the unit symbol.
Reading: 750 rpm
